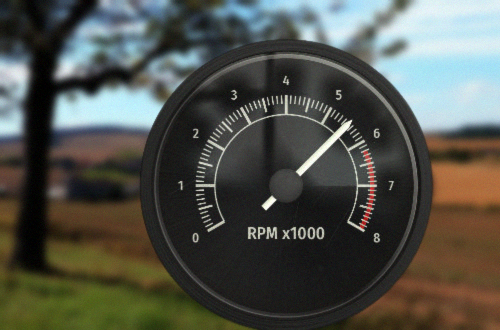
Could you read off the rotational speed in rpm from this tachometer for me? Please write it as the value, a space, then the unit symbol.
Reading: 5500 rpm
